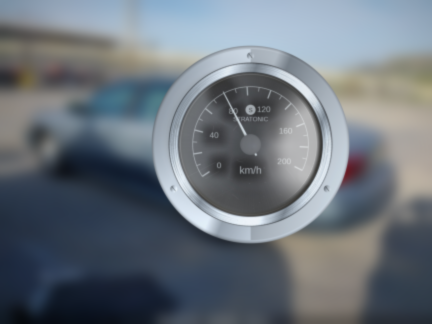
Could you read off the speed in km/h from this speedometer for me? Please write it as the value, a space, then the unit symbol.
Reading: 80 km/h
